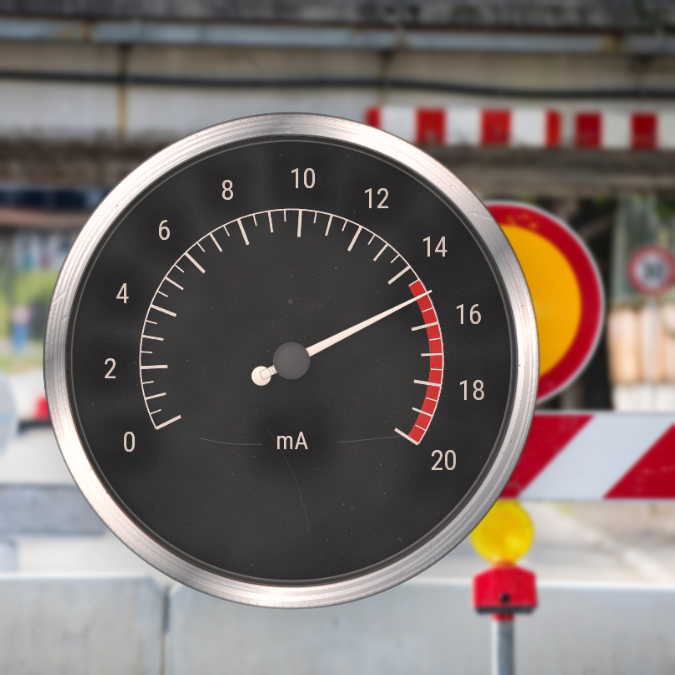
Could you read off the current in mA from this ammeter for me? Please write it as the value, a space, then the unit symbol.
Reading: 15 mA
